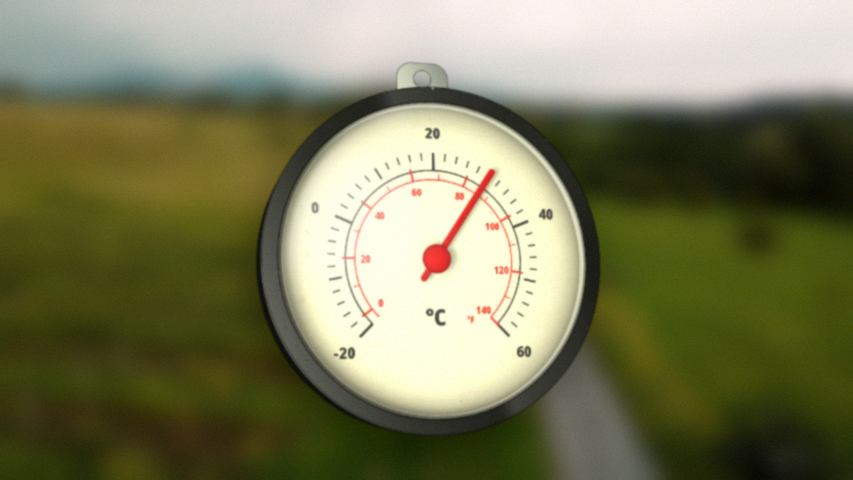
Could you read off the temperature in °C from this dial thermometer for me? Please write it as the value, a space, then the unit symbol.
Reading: 30 °C
